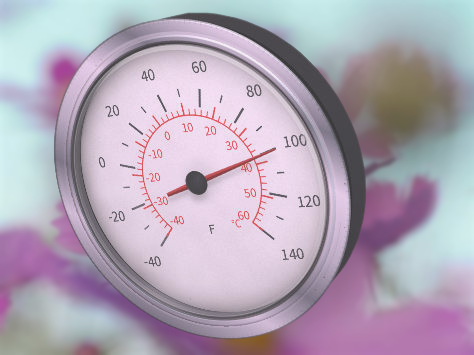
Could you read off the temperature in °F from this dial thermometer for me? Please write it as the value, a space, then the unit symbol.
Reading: 100 °F
